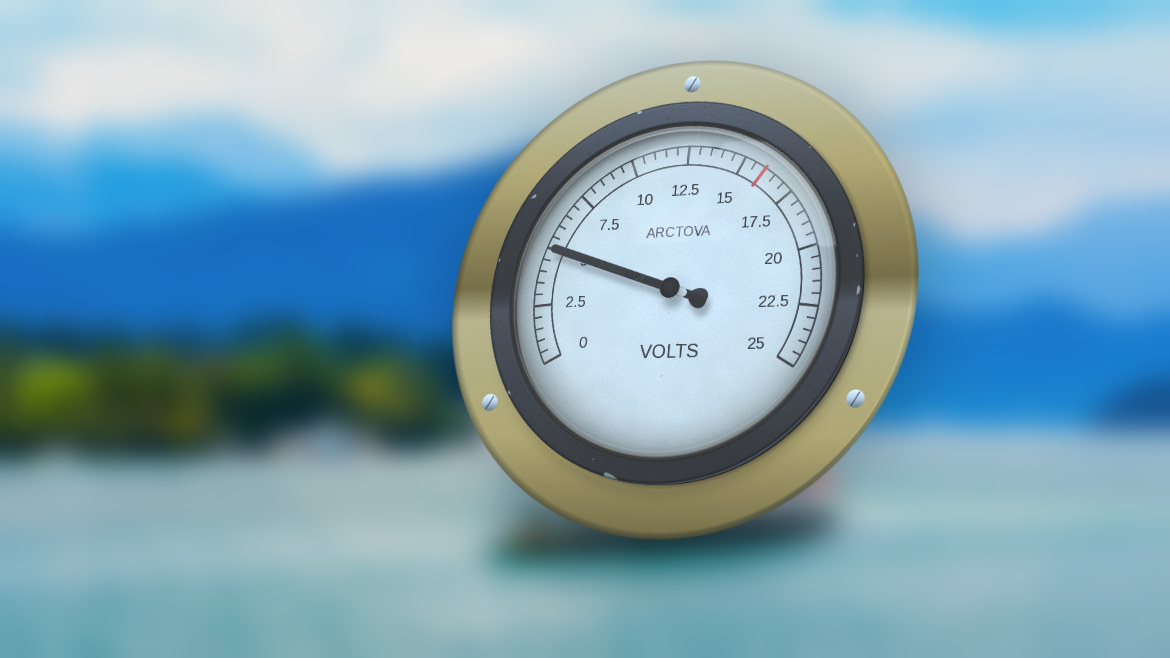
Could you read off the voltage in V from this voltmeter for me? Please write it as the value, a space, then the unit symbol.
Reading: 5 V
